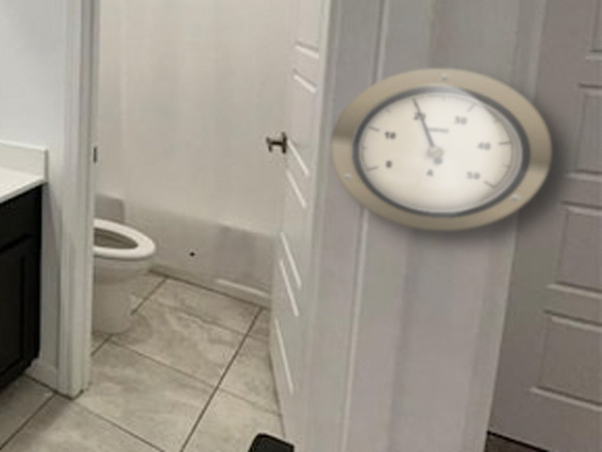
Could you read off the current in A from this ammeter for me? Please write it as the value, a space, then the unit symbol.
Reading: 20 A
